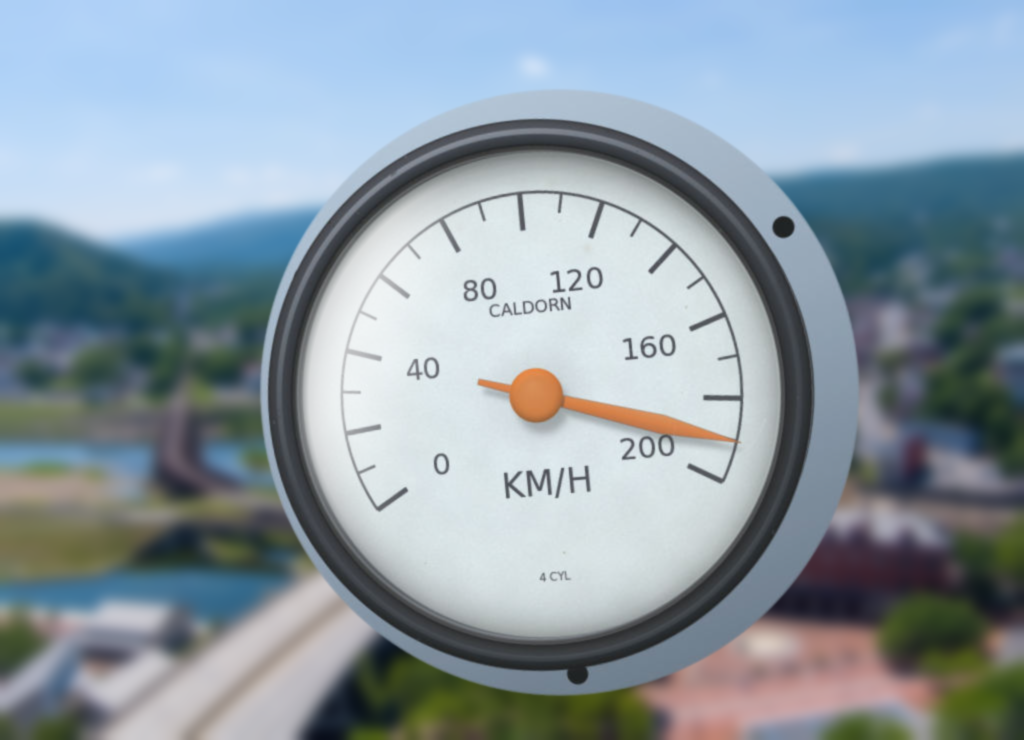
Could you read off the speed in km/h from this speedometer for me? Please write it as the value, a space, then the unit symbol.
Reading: 190 km/h
